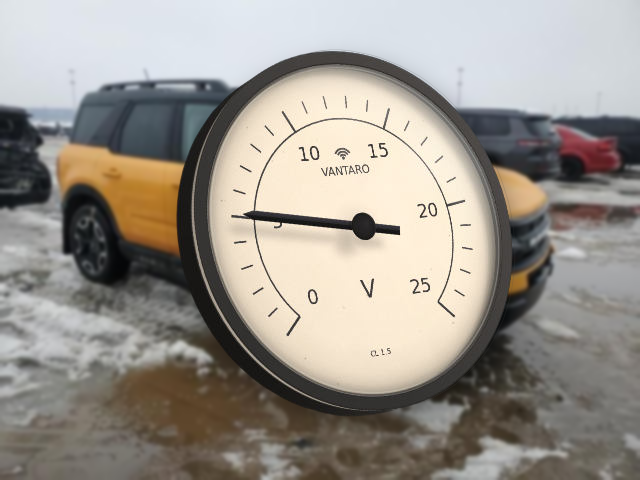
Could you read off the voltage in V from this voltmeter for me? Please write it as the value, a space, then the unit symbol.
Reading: 5 V
